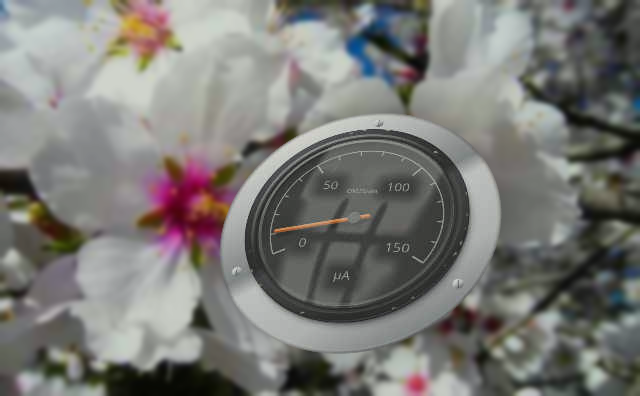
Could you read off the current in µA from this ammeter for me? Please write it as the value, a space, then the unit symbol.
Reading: 10 µA
